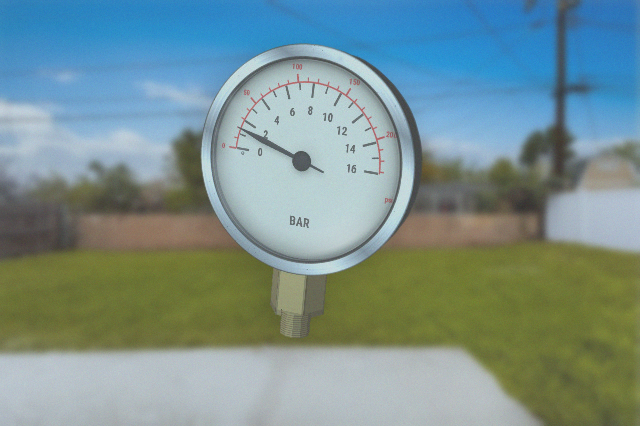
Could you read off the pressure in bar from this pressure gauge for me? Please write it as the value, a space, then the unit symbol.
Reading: 1.5 bar
